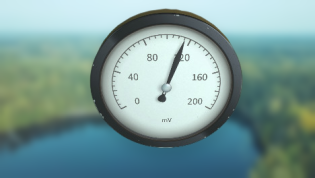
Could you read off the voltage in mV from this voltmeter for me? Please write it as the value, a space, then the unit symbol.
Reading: 115 mV
